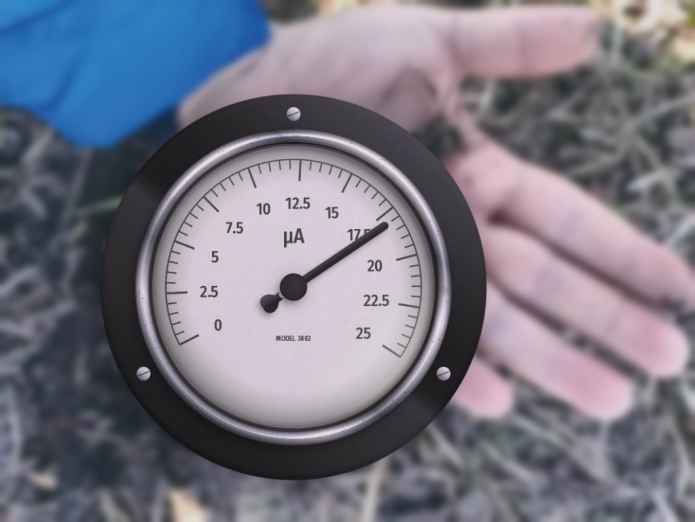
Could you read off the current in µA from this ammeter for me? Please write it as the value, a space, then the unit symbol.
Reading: 18 µA
